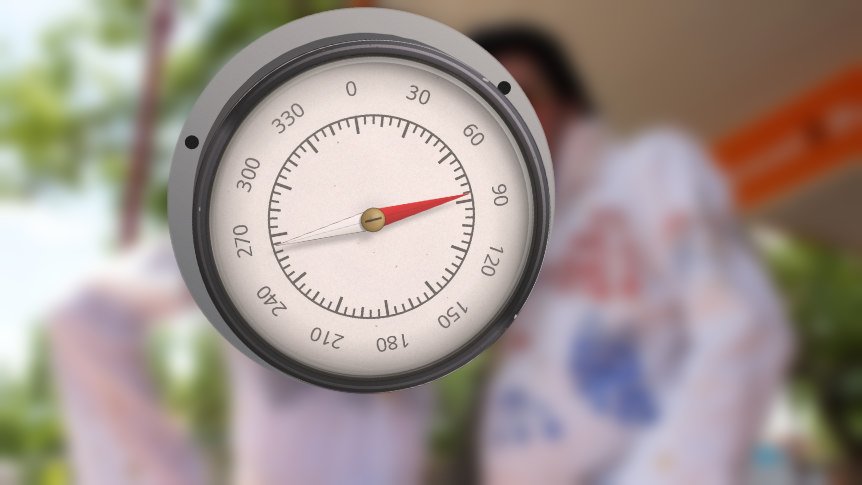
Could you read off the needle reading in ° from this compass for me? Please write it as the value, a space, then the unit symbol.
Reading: 85 °
